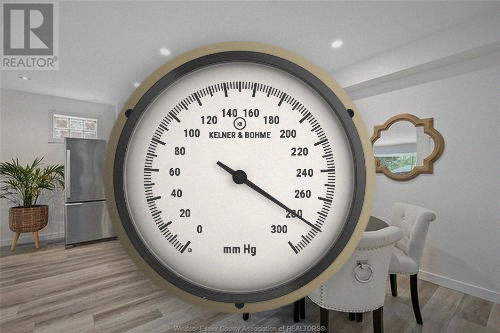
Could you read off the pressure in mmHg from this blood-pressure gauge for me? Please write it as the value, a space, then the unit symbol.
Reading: 280 mmHg
